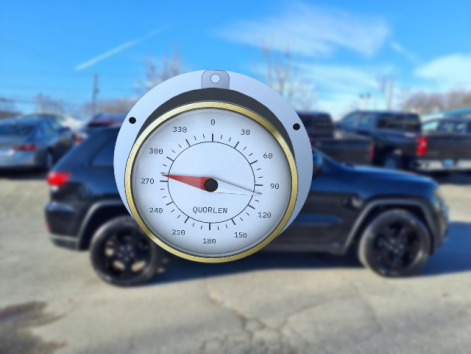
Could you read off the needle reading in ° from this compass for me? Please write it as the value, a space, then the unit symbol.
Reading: 280 °
